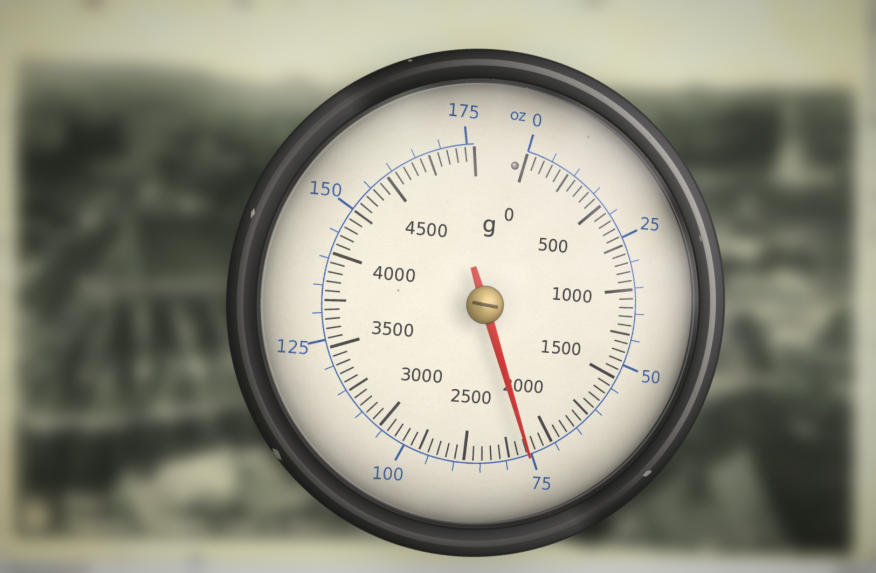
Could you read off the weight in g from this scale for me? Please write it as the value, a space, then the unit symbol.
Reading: 2150 g
